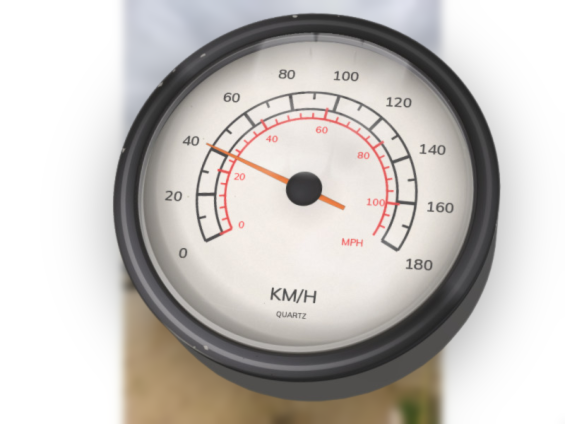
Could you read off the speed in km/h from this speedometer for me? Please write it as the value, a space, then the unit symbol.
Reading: 40 km/h
